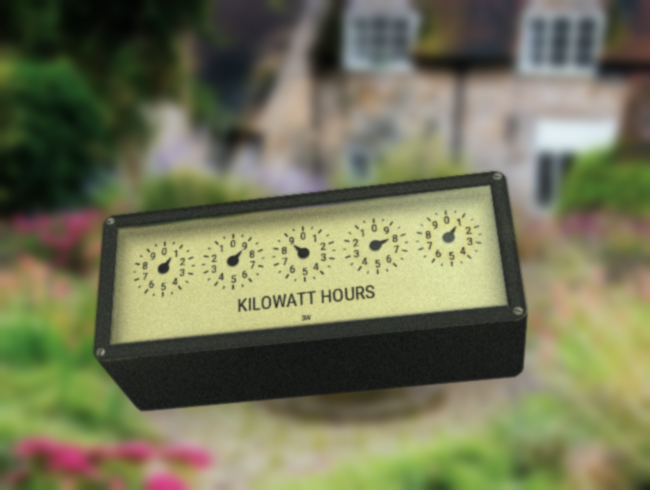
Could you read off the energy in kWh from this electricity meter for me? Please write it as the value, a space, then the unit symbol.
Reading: 8881 kWh
